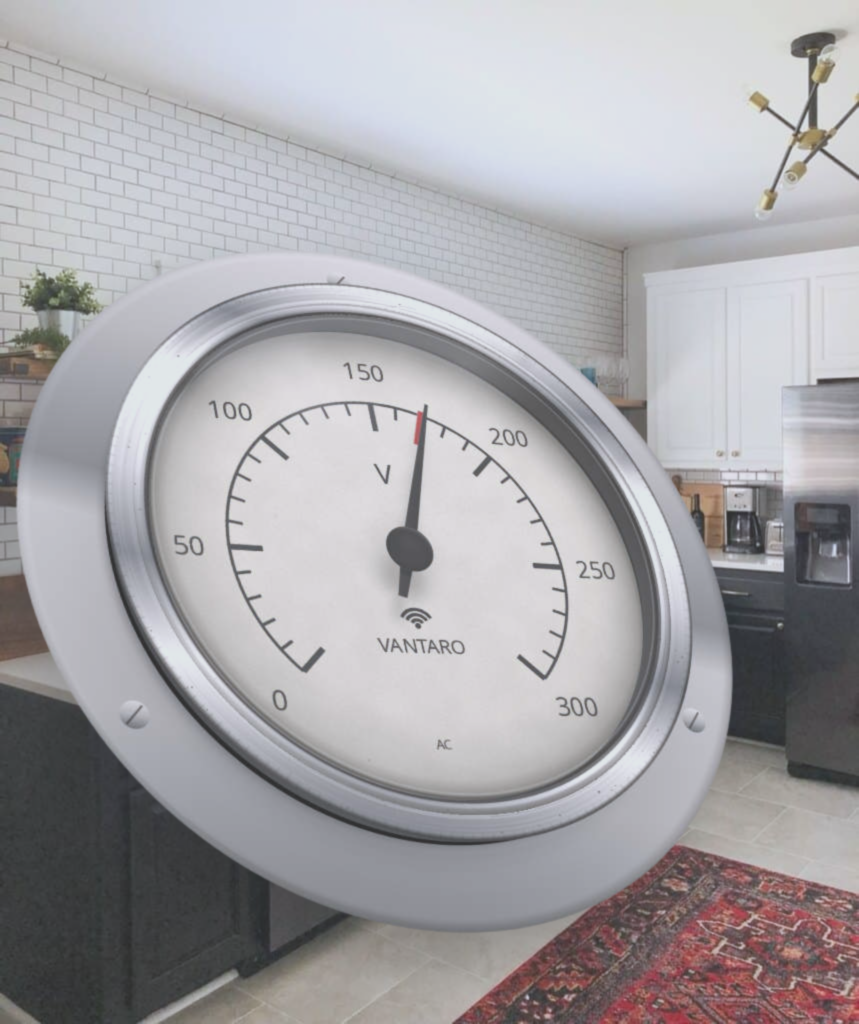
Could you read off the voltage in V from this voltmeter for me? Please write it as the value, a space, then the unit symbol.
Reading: 170 V
